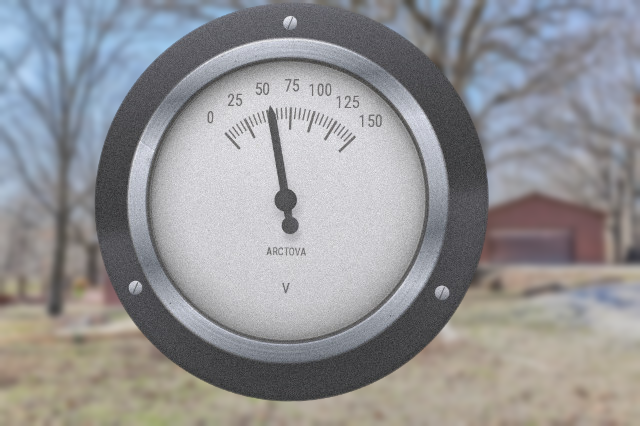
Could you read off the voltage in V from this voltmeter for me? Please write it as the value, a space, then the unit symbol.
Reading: 55 V
